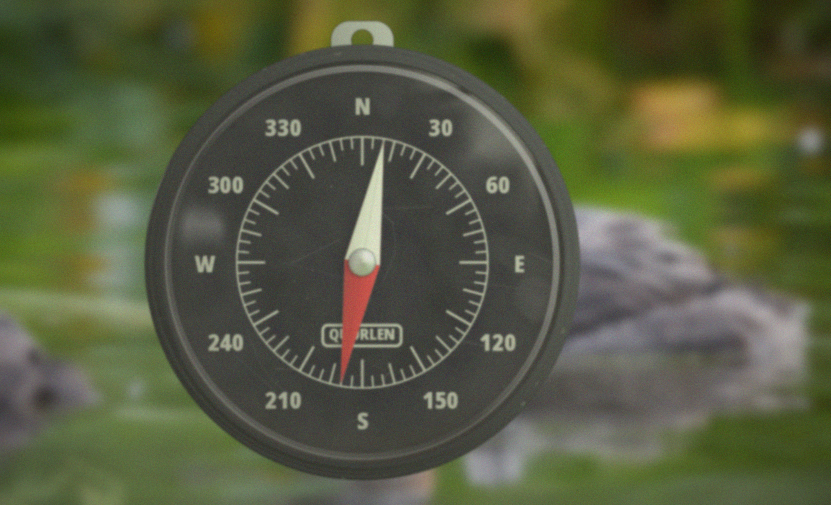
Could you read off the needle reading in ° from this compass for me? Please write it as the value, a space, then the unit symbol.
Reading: 190 °
